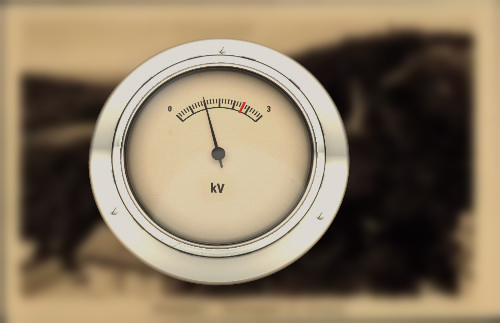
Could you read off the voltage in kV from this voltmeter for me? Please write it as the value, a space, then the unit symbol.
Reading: 1 kV
